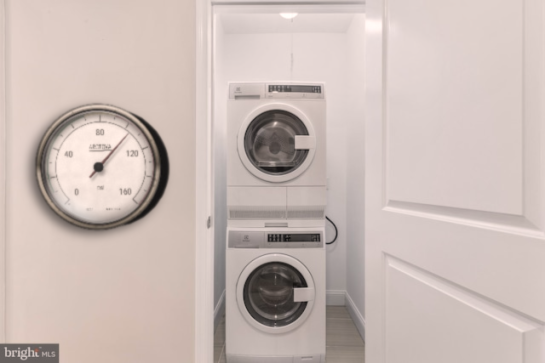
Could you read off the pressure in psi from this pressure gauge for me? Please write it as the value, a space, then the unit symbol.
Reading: 105 psi
